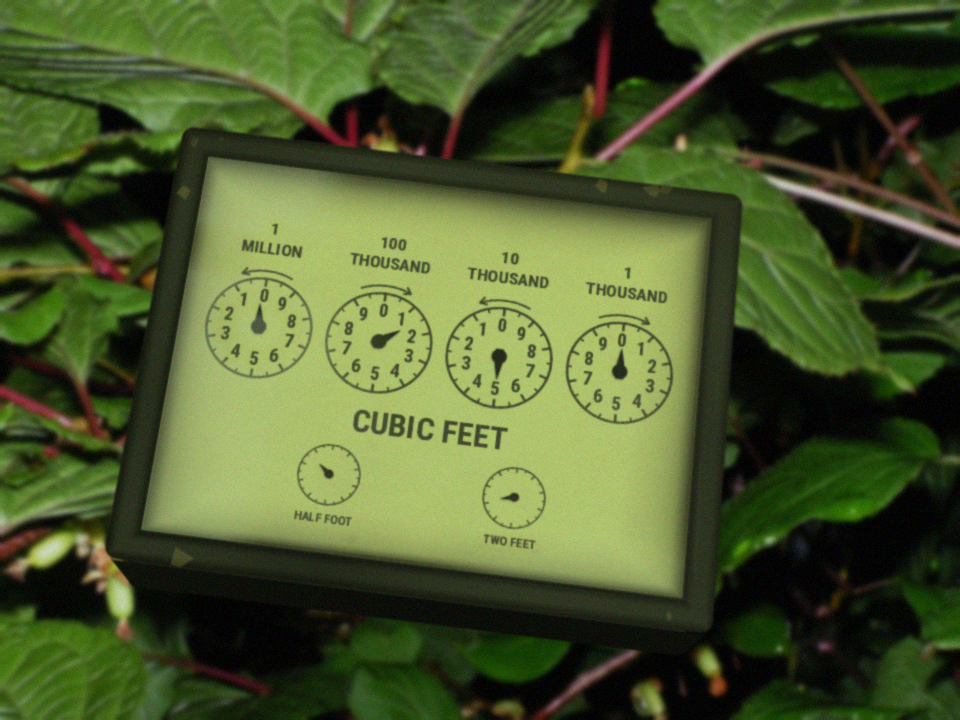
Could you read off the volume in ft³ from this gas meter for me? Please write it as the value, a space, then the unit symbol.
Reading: 15000 ft³
